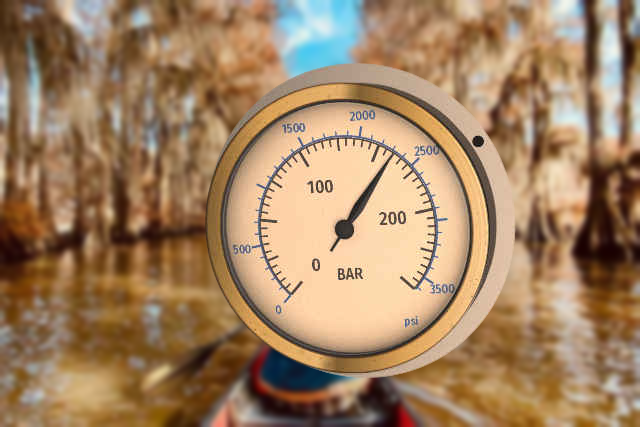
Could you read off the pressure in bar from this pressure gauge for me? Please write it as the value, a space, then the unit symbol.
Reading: 160 bar
